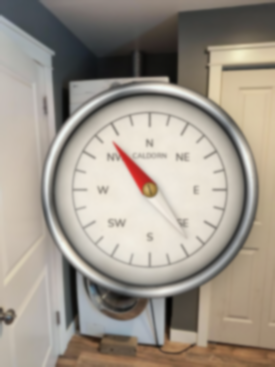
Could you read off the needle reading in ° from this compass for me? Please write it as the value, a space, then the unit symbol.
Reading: 322.5 °
